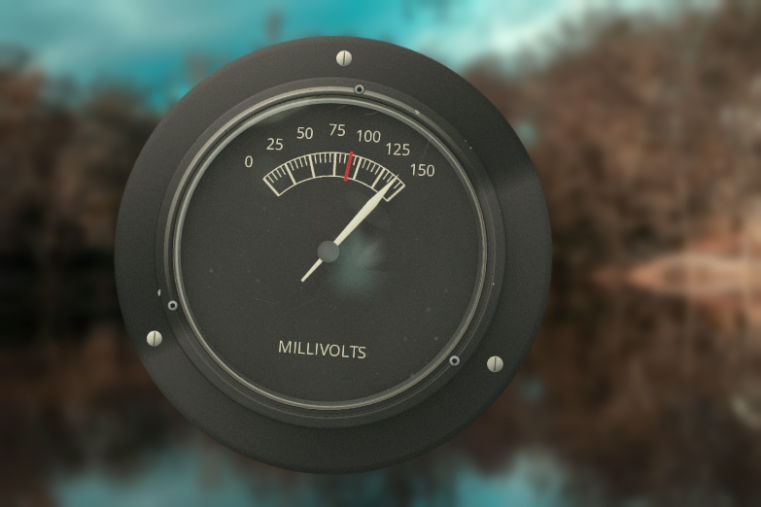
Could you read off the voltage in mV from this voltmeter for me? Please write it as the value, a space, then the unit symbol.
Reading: 140 mV
